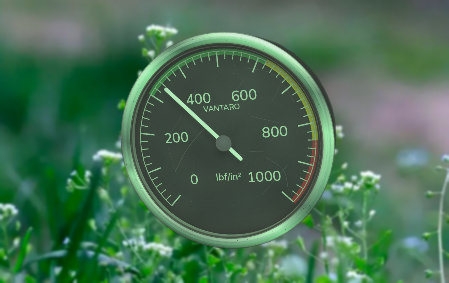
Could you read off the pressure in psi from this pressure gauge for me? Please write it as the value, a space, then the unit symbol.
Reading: 340 psi
